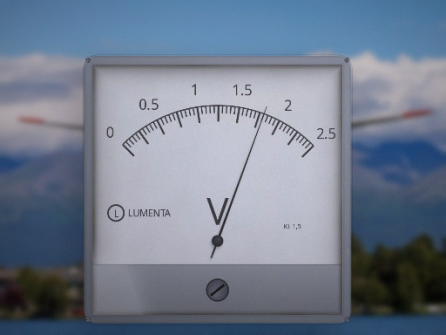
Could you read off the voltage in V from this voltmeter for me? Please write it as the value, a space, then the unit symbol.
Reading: 1.8 V
